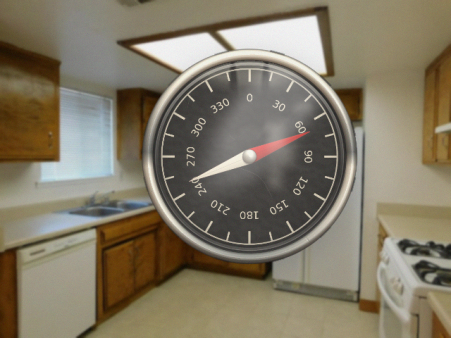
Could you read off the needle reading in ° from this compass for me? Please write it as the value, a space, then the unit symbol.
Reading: 67.5 °
